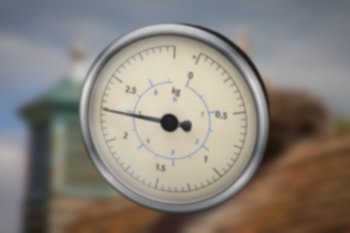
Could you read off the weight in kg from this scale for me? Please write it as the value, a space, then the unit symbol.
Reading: 2.25 kg
